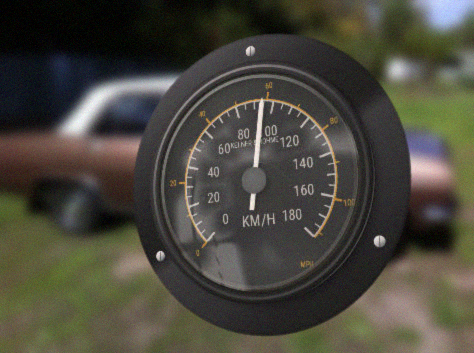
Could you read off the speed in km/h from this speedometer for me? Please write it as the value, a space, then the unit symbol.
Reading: 95 km/h
